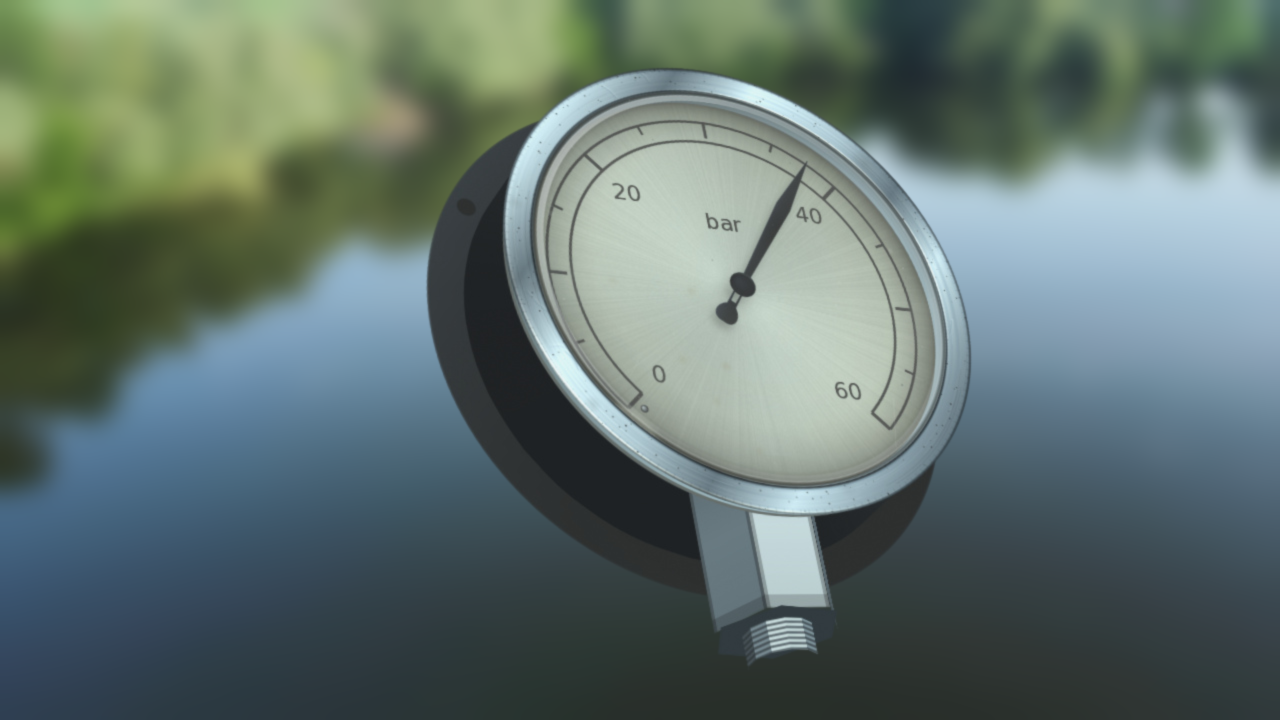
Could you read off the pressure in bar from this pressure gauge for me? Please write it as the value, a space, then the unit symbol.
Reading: 37.5 bar
